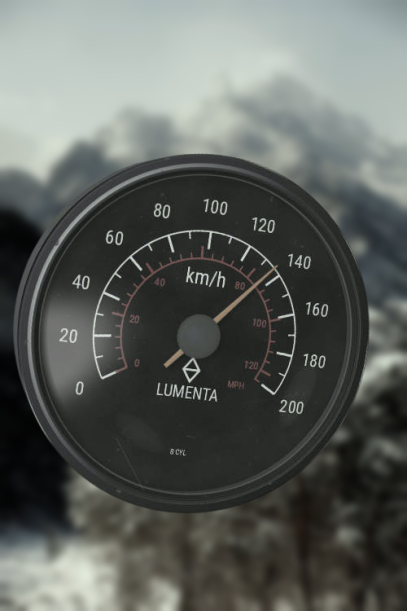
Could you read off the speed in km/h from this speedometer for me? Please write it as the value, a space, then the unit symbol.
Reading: 135 km/h
